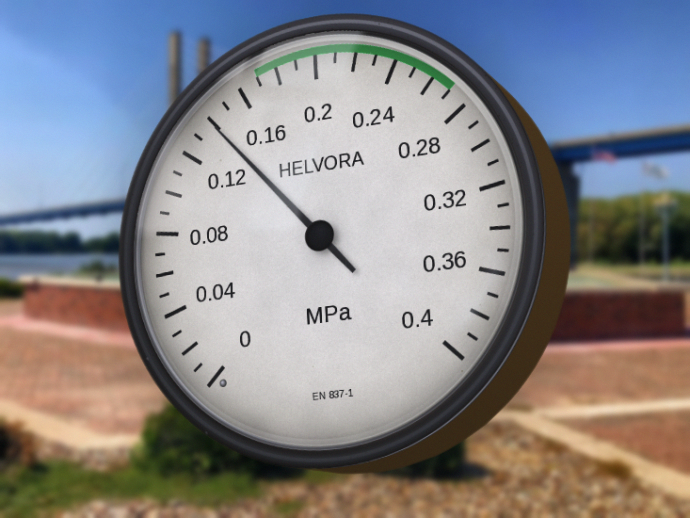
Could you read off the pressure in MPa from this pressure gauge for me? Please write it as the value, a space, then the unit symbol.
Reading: 0.14 MPa
